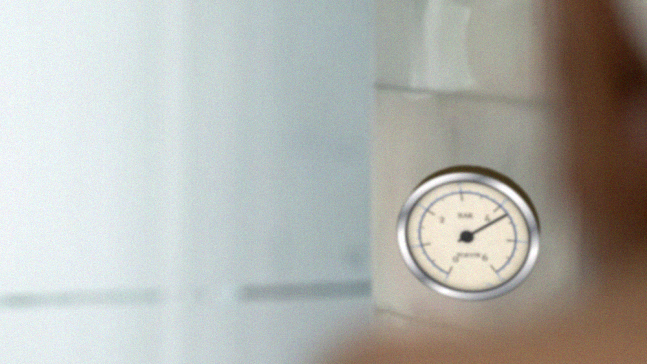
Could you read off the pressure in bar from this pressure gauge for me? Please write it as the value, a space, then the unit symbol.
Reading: 4.25 bar
